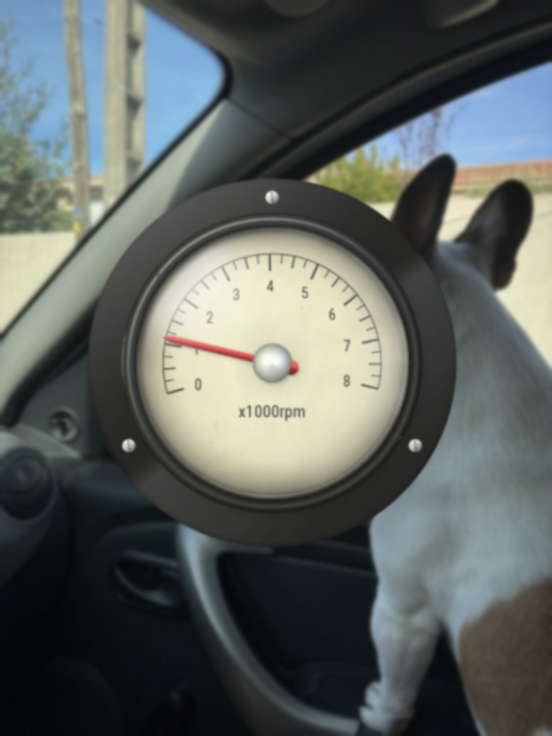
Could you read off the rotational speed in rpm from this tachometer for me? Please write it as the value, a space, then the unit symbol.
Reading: 1125 rpm
